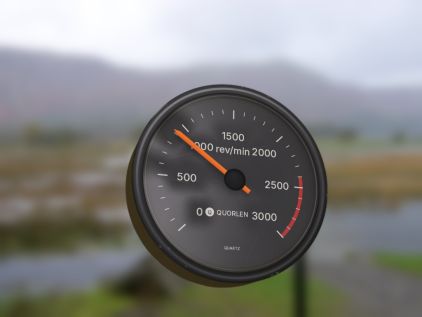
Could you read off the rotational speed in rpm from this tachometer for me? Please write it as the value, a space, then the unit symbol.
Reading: 900 rpm
